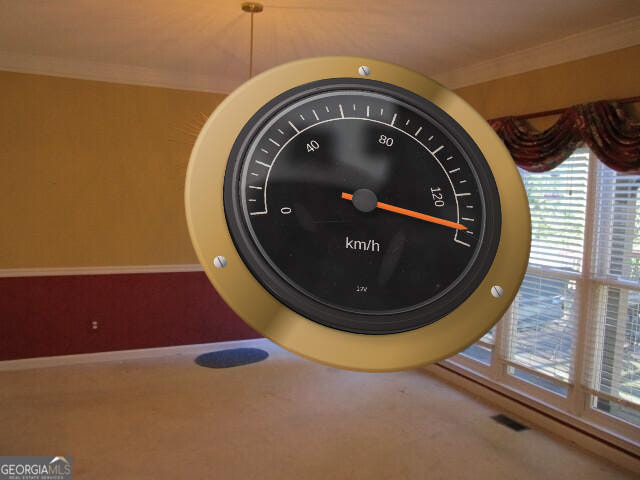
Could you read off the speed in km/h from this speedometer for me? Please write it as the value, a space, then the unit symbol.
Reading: 135 km/h
